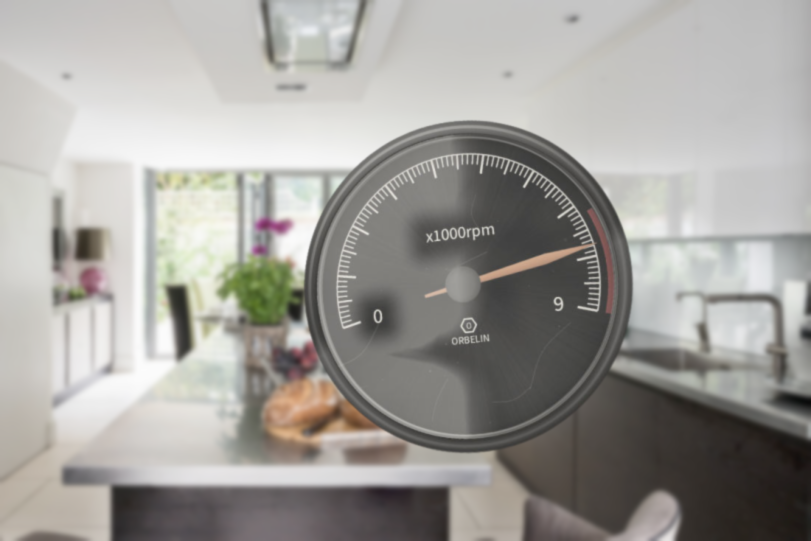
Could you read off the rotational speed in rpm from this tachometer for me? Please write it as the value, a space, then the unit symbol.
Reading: 7800 rpm
